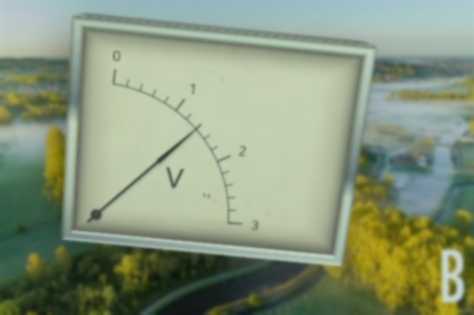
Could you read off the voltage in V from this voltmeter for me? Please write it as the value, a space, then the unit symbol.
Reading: 1.4 V
